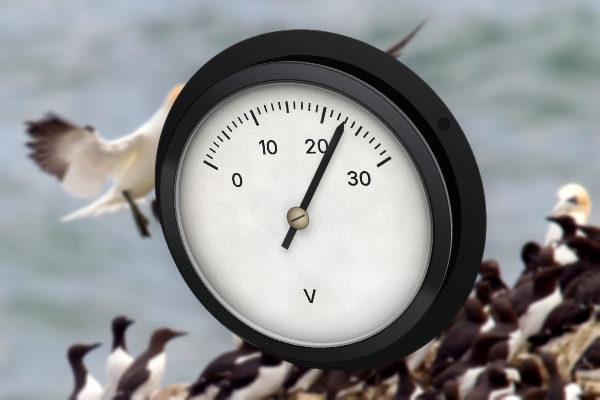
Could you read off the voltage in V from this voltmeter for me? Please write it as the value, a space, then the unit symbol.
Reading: 23 V
